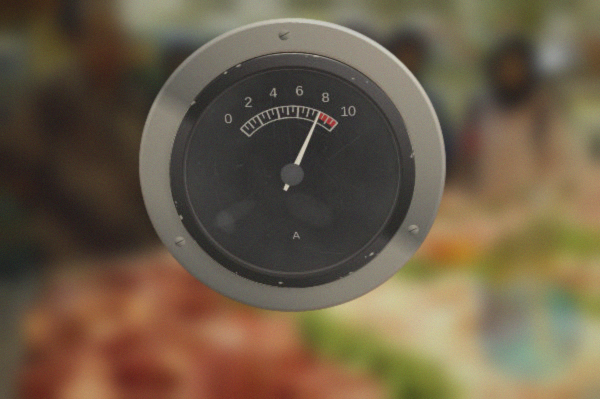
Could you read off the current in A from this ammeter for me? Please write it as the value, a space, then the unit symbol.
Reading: 8 A
